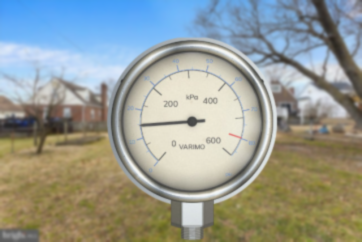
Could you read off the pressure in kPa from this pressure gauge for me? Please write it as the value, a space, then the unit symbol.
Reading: 100 kPa
